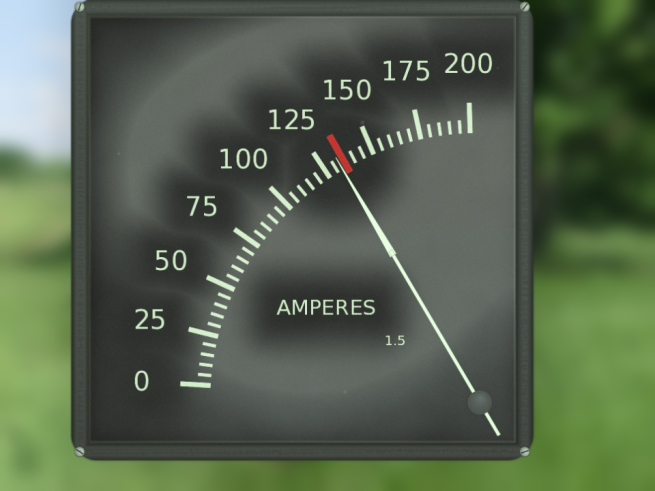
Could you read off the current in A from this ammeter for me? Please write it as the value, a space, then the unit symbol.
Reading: 132.5 A
